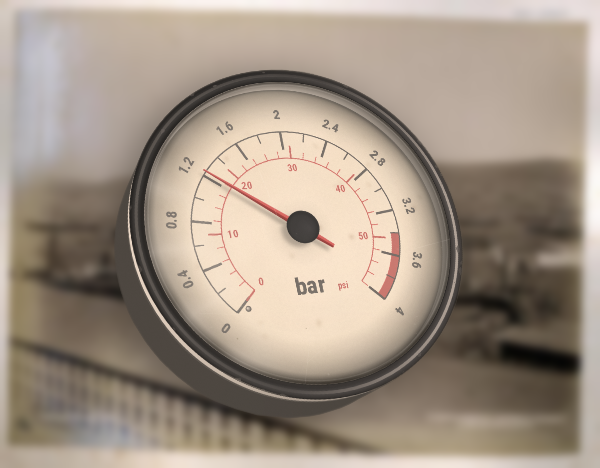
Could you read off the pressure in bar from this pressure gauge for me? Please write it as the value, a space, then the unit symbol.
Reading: 1.2 bar
